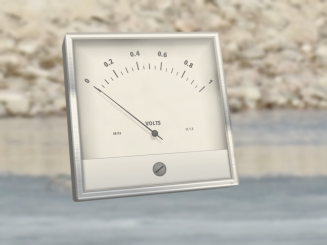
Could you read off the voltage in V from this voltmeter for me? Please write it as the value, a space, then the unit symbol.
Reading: 0 V
